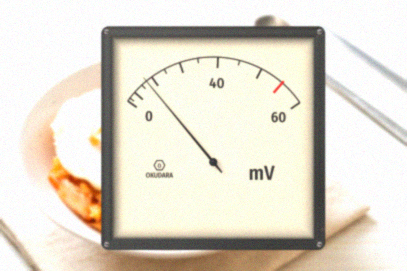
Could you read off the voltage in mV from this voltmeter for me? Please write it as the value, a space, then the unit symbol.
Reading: 17.5 mV
